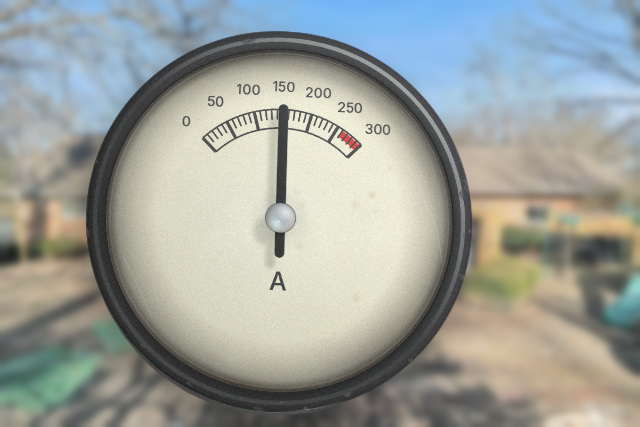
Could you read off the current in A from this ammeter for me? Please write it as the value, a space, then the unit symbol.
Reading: 150 A
